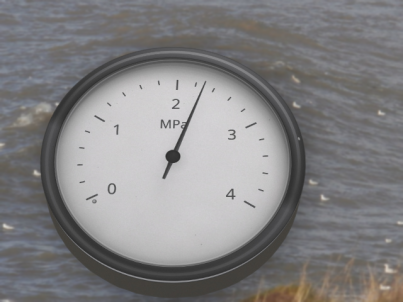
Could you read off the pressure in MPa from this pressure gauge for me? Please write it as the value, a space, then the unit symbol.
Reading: 2.3 MPa
